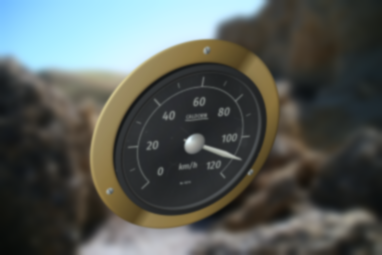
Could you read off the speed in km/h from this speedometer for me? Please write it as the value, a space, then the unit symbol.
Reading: 110 km/h
